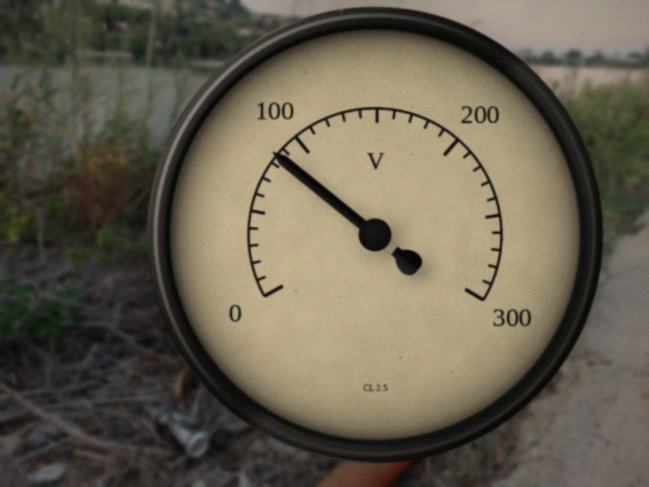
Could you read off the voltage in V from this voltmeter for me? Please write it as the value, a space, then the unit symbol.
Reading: 85 V
